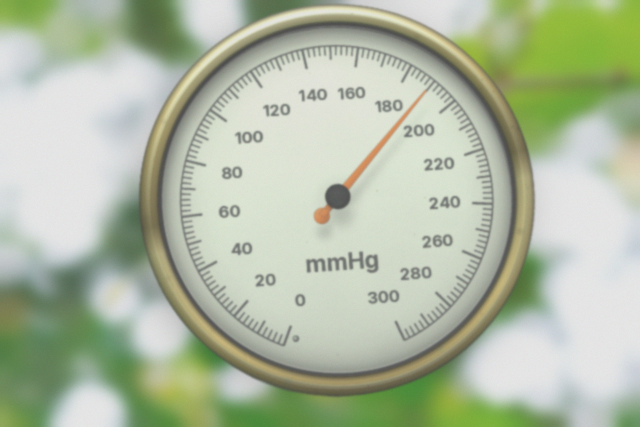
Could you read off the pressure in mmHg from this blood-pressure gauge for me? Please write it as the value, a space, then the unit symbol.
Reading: 190 mmHg
